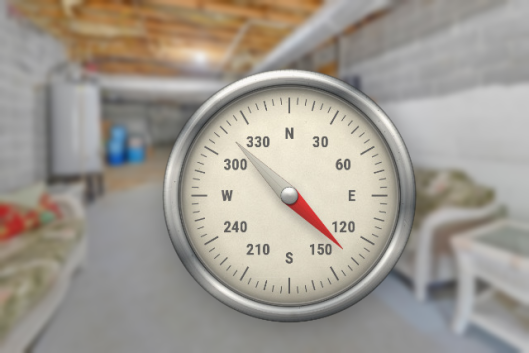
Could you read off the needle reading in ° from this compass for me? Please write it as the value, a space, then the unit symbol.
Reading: 135 °
